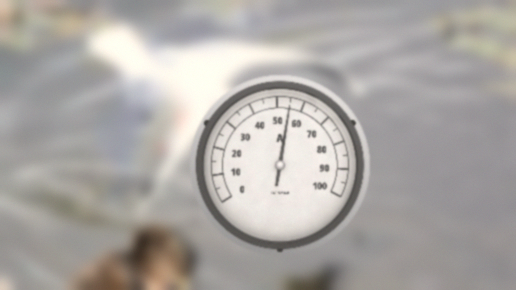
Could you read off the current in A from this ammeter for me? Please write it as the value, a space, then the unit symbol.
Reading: 55 A
